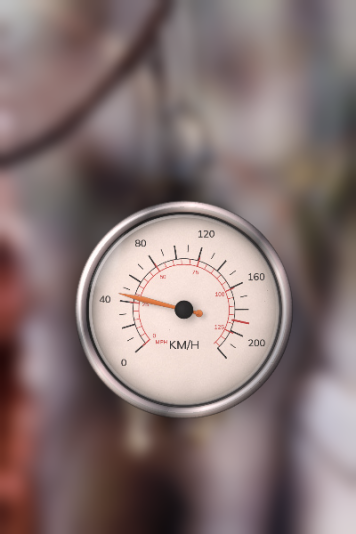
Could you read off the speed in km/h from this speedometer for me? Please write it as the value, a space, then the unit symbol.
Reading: 45 km/h
